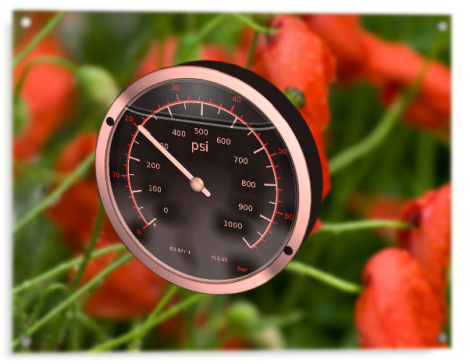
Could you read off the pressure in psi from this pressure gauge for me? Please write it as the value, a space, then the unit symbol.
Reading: 300 psi
